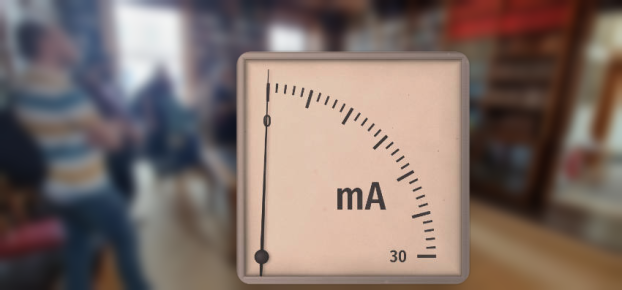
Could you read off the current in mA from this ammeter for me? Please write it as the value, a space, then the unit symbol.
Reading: 0 mA
